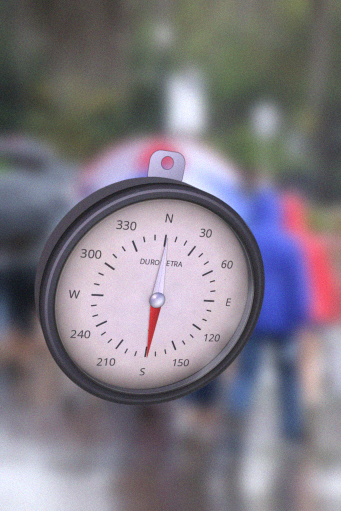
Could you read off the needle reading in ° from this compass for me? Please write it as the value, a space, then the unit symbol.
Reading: 180 °
